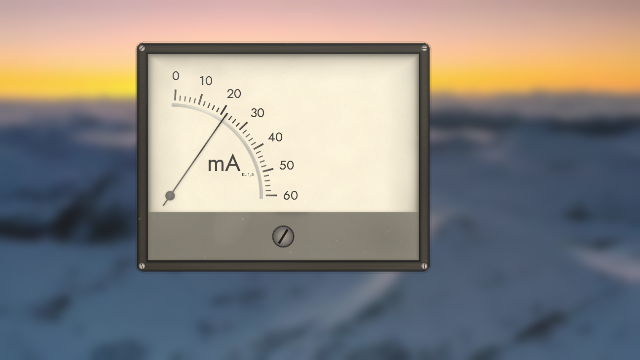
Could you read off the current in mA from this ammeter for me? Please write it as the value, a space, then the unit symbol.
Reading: 22 mA
